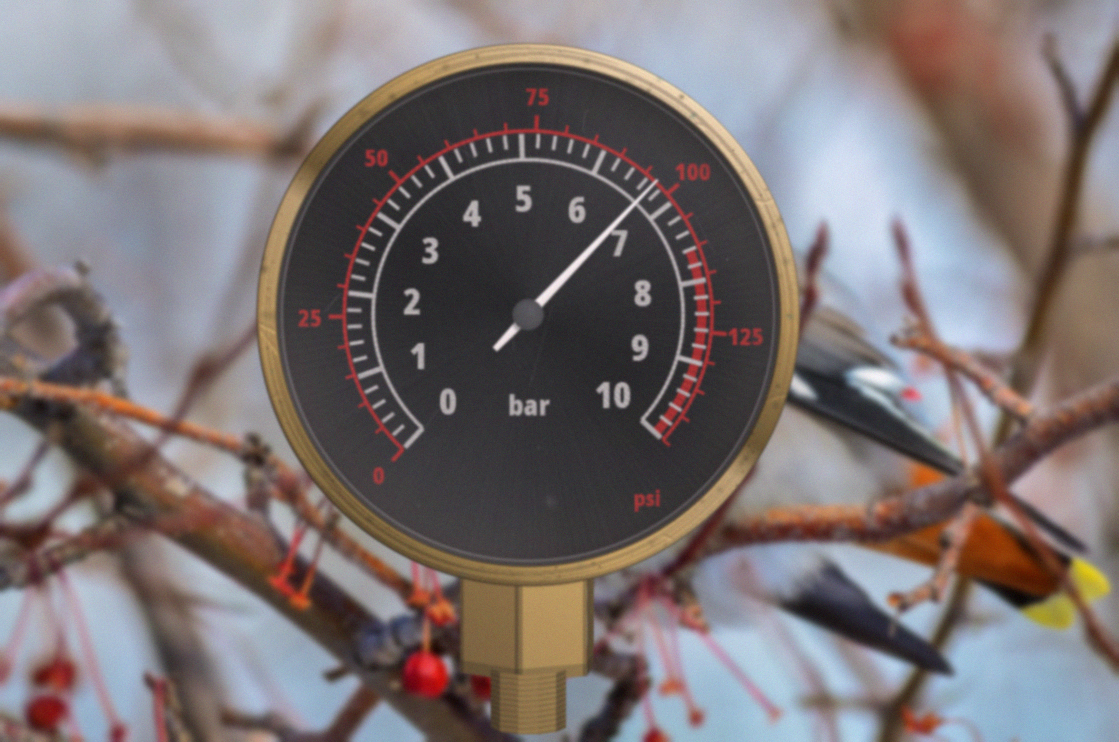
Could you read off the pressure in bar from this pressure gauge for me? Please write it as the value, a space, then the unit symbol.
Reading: 6.7 bar
